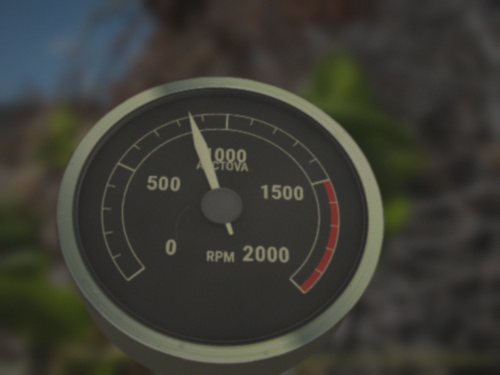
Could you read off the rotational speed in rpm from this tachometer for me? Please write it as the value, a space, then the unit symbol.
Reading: 850 rpm
